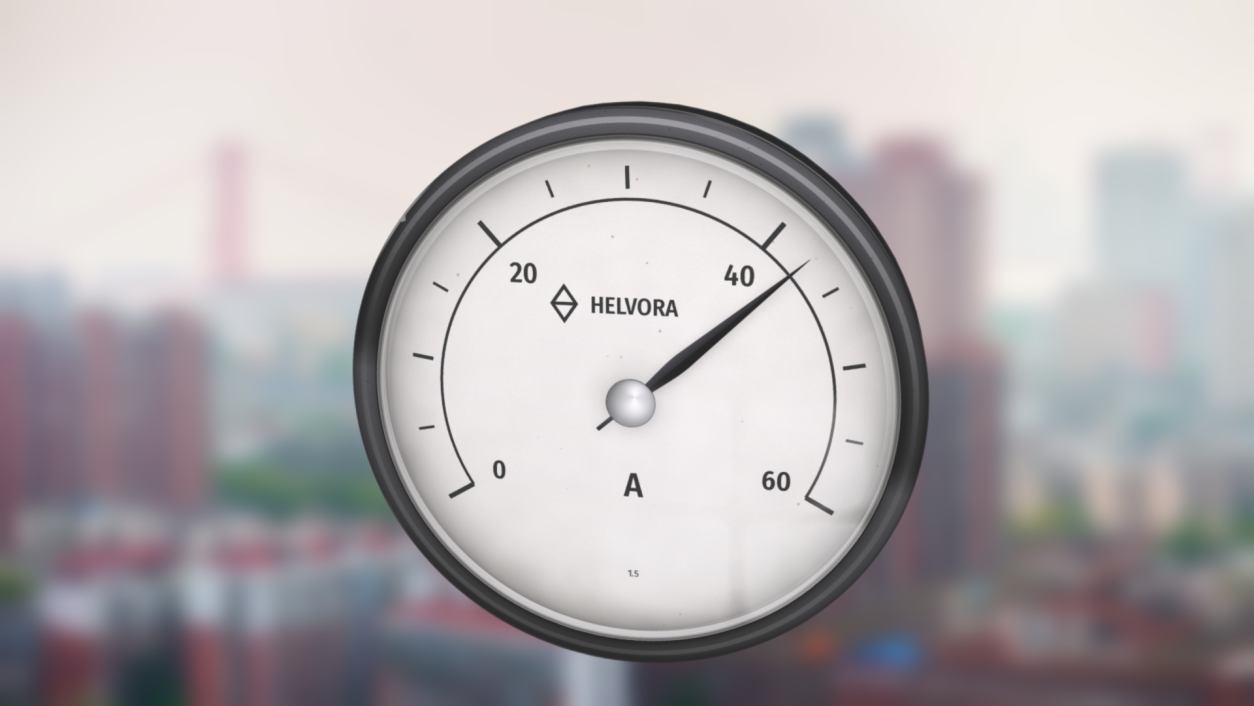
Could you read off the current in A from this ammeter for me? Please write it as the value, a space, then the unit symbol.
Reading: 42.5 A
